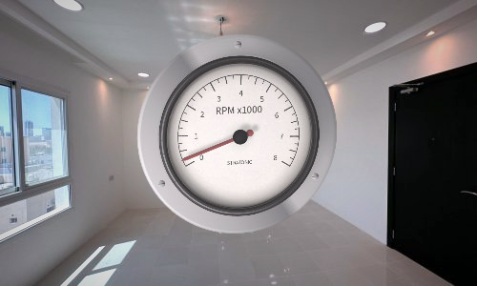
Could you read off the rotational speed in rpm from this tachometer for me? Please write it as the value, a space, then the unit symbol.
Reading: 250 rpm
